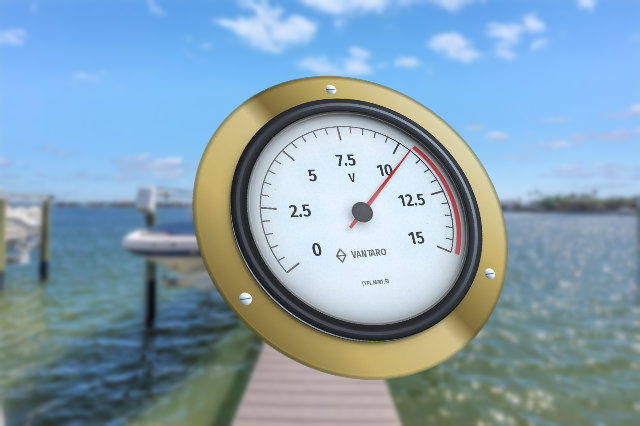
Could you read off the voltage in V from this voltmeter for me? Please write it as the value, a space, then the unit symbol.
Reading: 10.5 V
